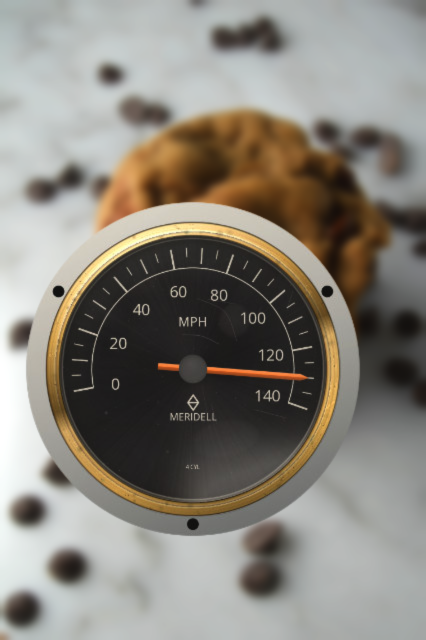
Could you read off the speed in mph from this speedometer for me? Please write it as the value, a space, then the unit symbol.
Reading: 130 mph
